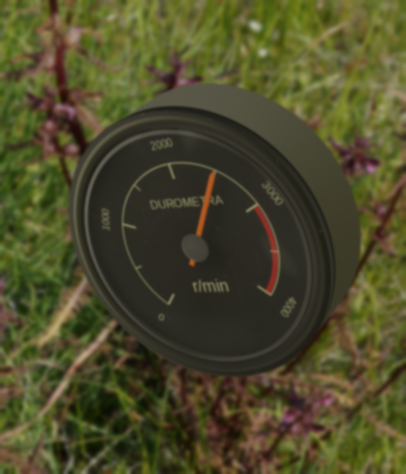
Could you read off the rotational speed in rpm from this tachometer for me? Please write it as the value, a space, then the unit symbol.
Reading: 2500 rpm
